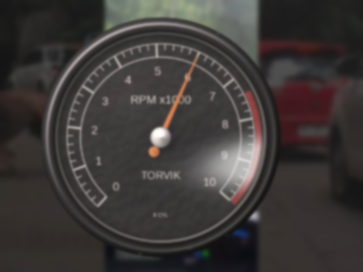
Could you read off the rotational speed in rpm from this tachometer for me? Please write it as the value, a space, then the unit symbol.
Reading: 6000 rpm
